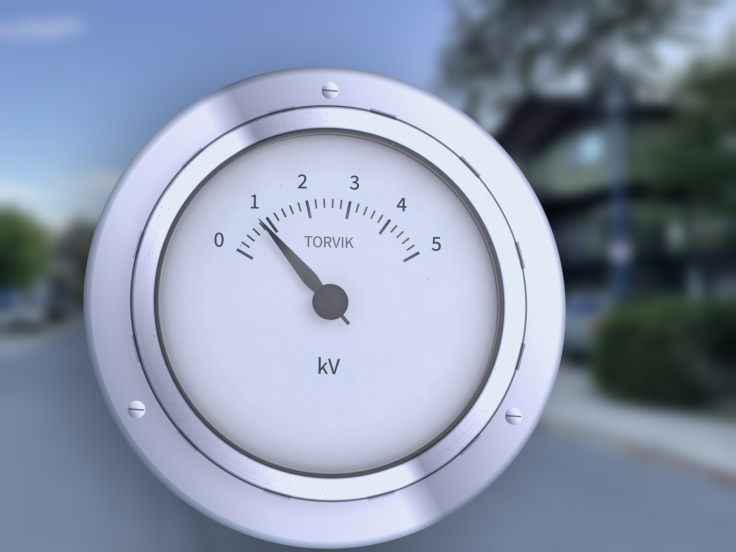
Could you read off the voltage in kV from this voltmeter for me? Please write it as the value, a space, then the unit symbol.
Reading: 0.8 kV
